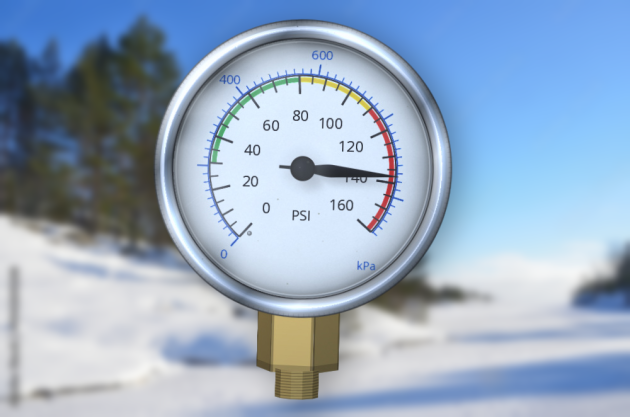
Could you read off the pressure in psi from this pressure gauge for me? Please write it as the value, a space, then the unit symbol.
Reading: 137.5 psi
